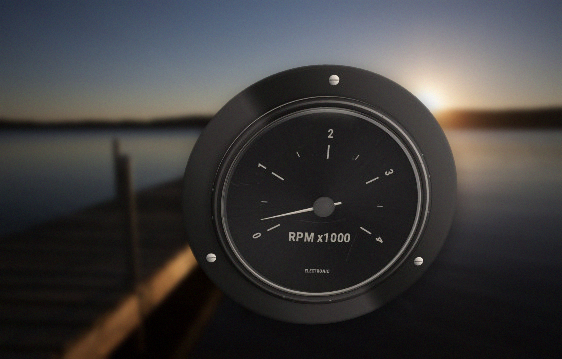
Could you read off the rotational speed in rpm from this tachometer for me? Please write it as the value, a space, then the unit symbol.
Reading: 250 rpm
